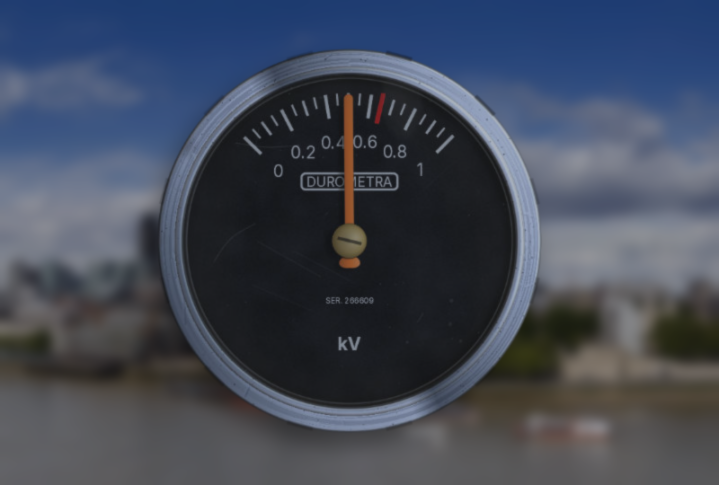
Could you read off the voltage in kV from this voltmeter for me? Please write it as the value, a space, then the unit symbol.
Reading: 0.5 kV
